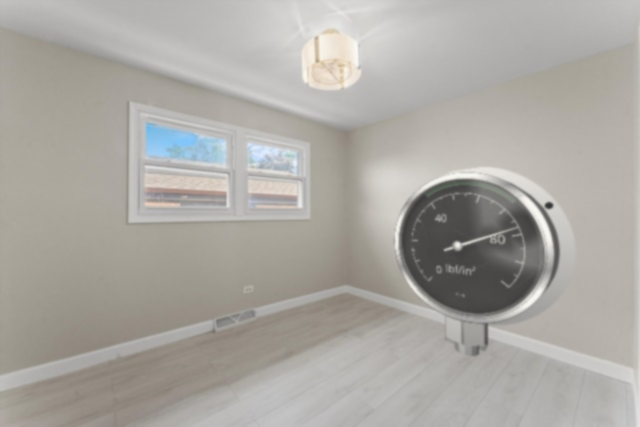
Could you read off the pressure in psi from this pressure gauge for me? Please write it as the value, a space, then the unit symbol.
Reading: 77.5 psi
